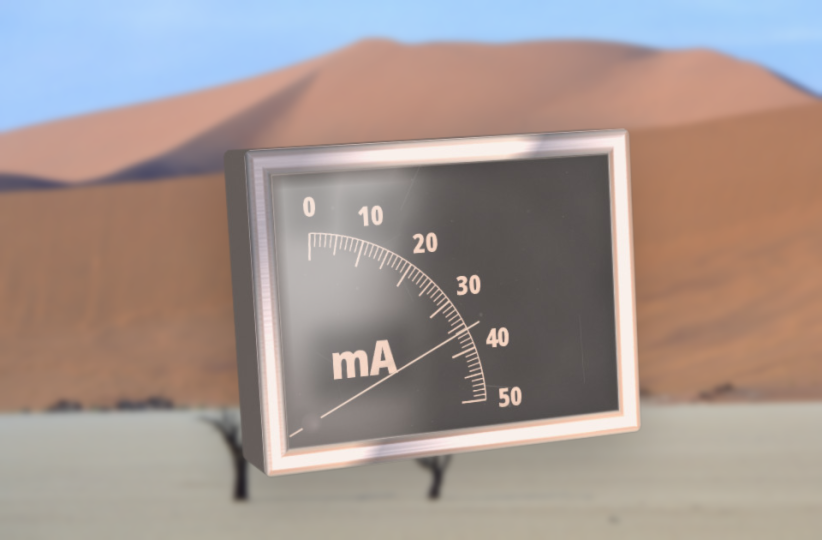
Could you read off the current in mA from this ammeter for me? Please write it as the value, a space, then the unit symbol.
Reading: 36 mA
